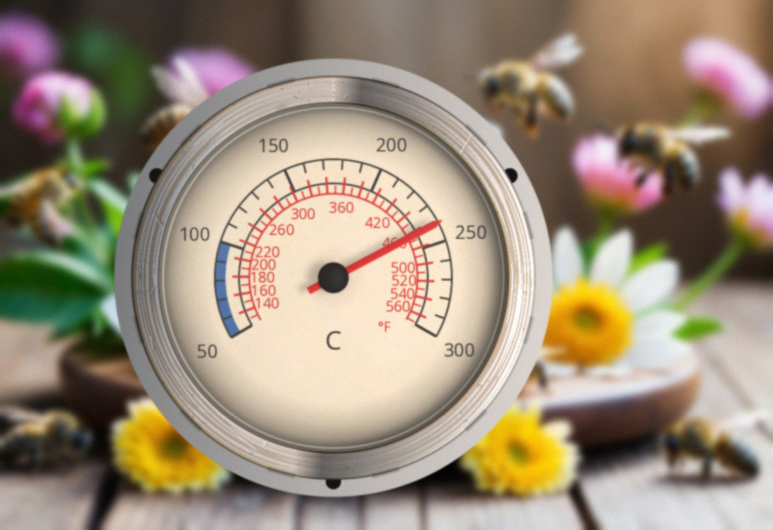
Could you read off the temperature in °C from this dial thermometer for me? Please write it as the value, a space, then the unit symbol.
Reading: 240 °C
